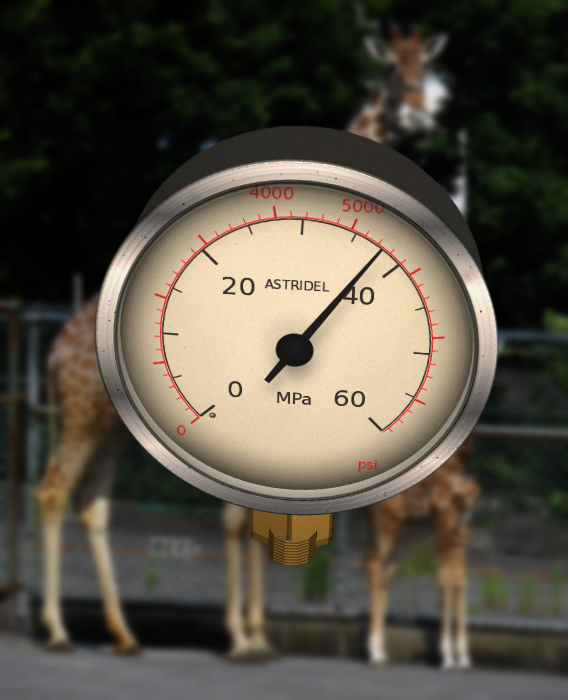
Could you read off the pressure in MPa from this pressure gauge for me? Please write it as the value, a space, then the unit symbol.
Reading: 37.5 MPa
